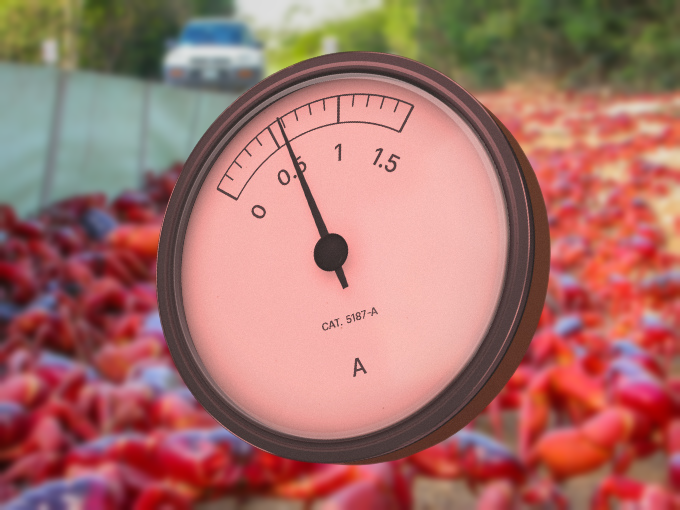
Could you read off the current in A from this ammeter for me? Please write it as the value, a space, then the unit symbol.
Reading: 0.6 A
